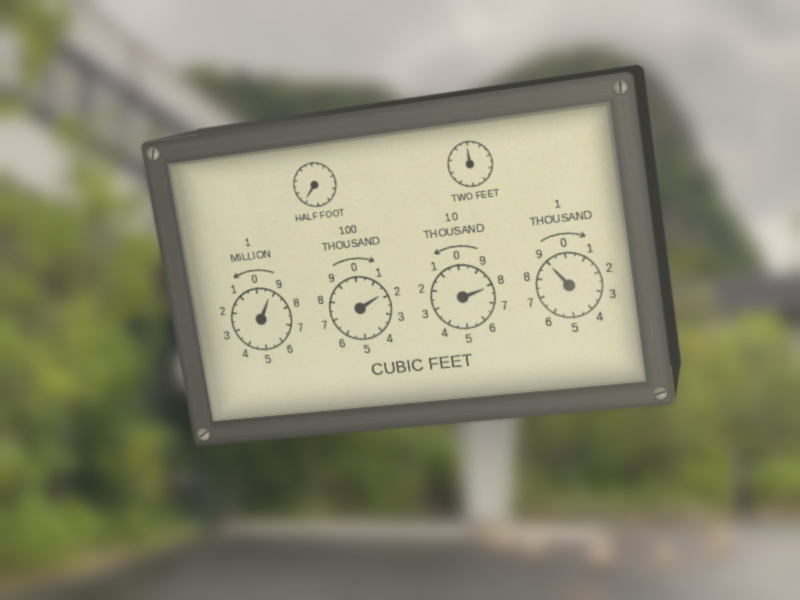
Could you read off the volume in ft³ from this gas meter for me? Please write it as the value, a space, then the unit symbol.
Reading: 917900 ft³
